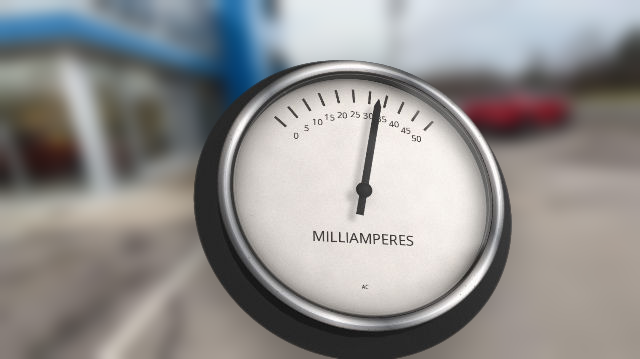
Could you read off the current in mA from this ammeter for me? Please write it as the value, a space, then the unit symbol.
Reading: 32.5 mA
